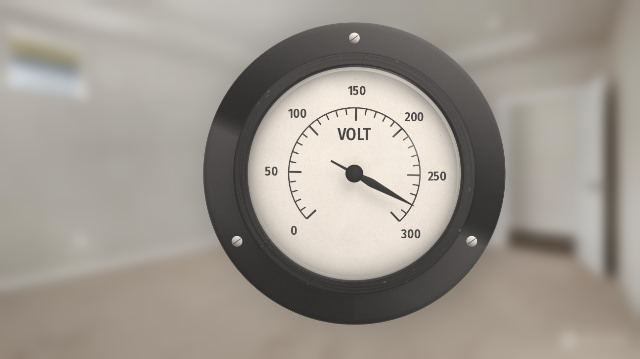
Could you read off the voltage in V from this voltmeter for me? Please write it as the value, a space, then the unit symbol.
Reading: 280 V
